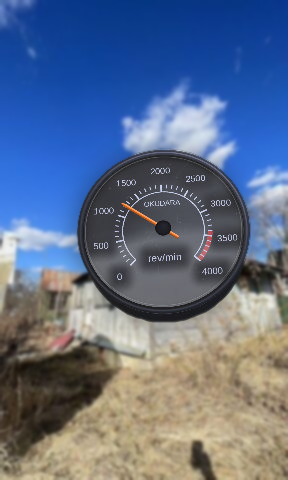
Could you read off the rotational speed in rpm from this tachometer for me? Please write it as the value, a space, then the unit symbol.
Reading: 1200 rpm
